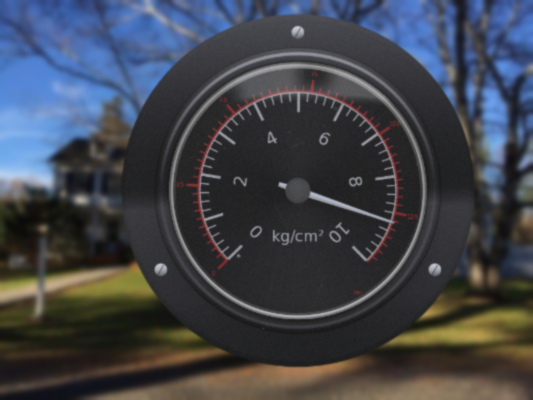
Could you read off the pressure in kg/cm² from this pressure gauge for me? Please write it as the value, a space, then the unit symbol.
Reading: 9 kg/cm²
